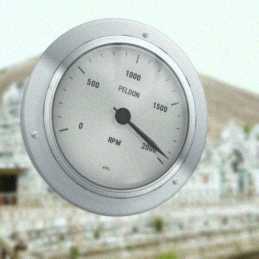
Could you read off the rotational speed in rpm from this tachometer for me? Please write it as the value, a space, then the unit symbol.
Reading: 1950 rpm
